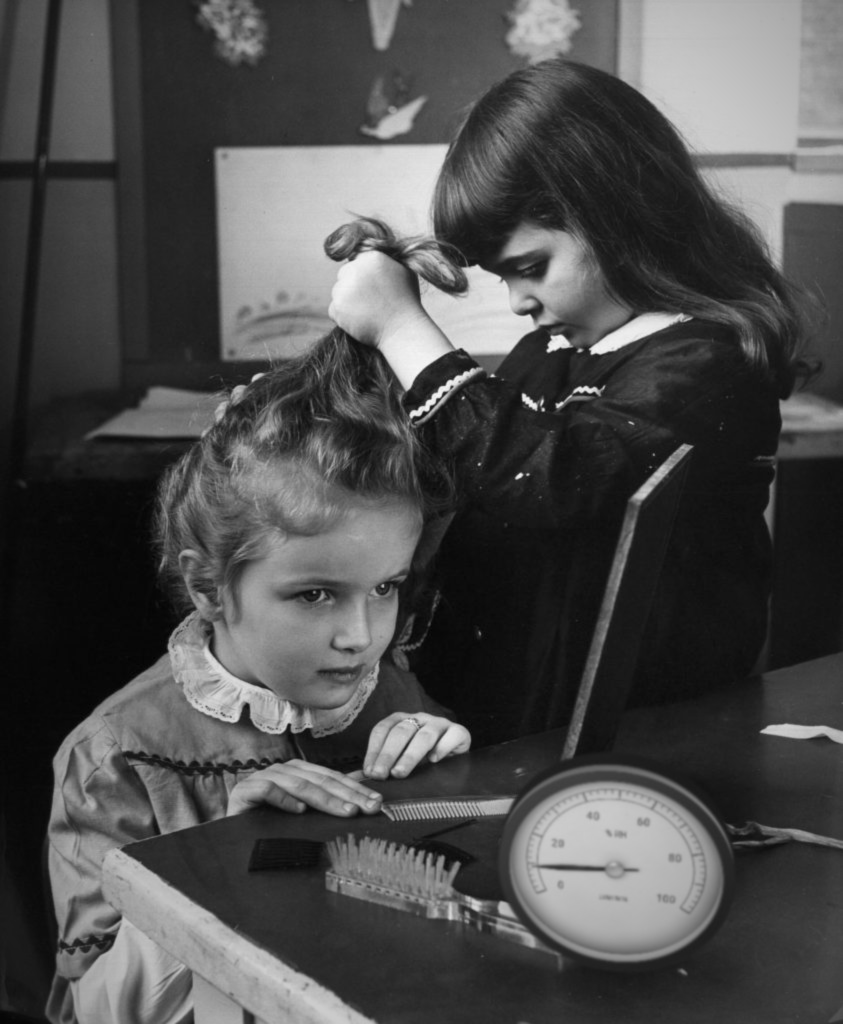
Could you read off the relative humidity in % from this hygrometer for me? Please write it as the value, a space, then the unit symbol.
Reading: 10 %
